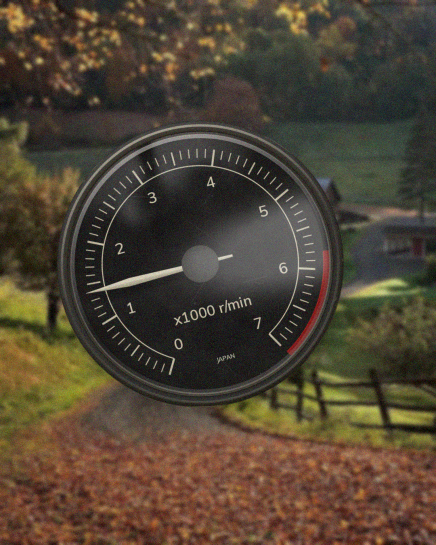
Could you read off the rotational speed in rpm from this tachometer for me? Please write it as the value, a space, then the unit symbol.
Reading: 1400 rpm
